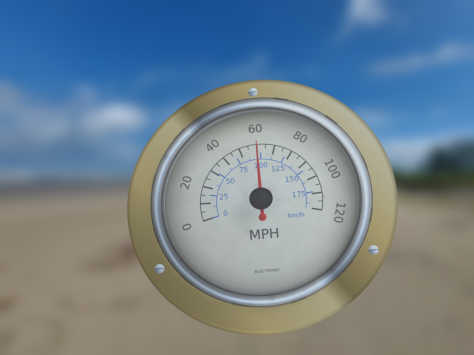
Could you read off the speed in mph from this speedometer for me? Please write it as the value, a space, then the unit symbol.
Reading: 60 mph
